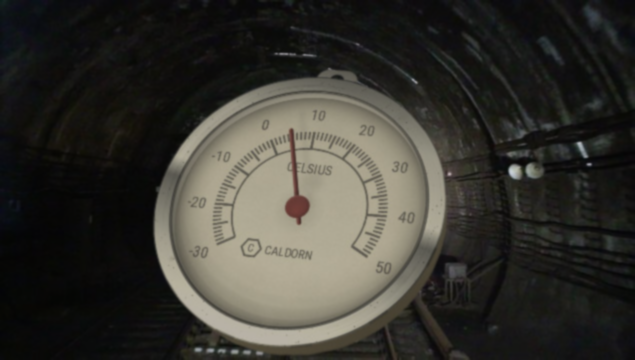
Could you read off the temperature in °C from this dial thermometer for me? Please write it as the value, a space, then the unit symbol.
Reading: 5 °C
